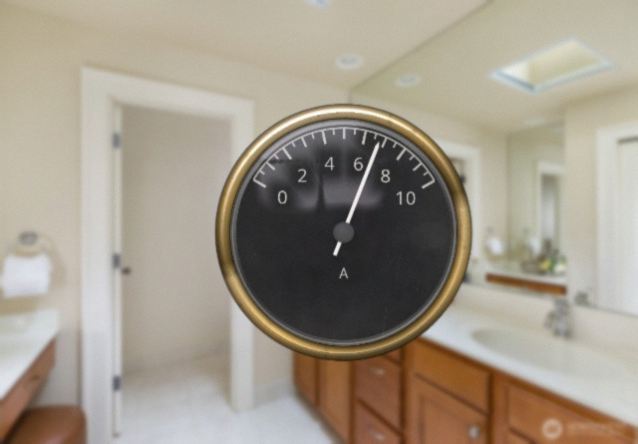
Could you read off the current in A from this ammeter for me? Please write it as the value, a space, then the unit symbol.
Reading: 6.75 A
